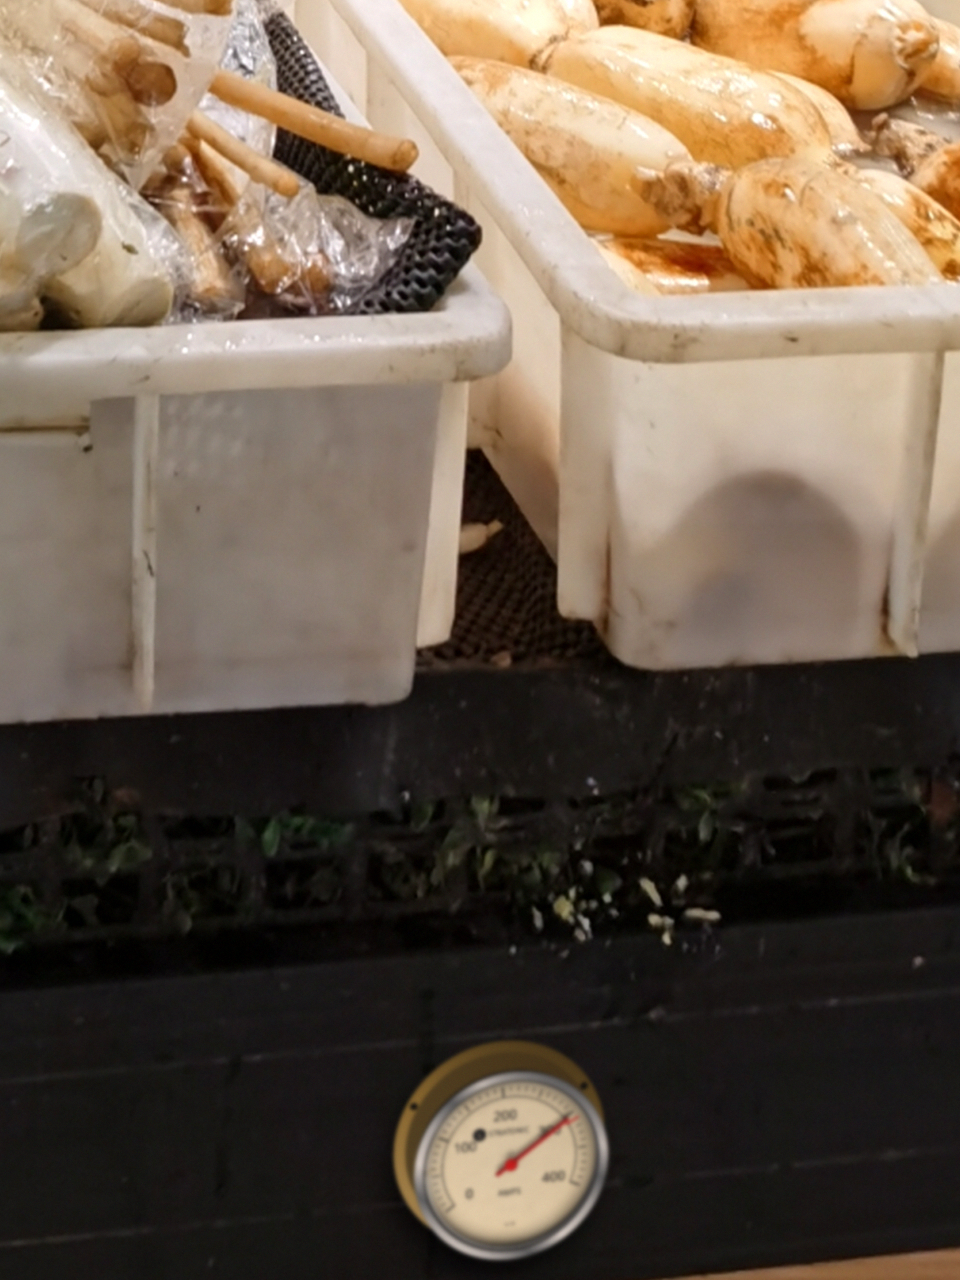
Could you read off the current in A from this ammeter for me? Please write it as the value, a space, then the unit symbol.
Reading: 300 A
